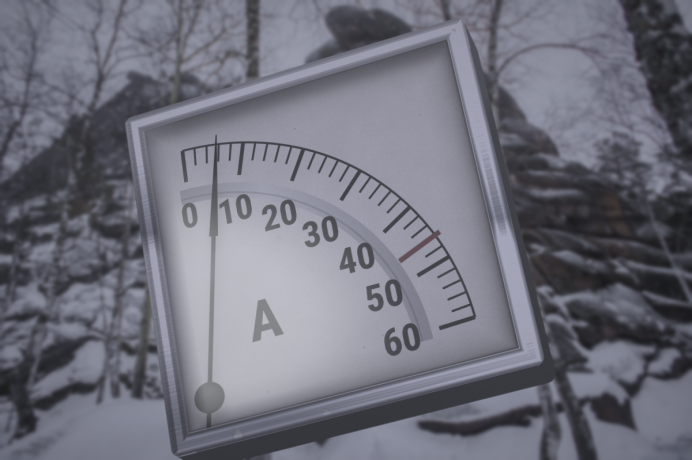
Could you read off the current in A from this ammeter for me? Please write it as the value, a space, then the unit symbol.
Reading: 6 A
